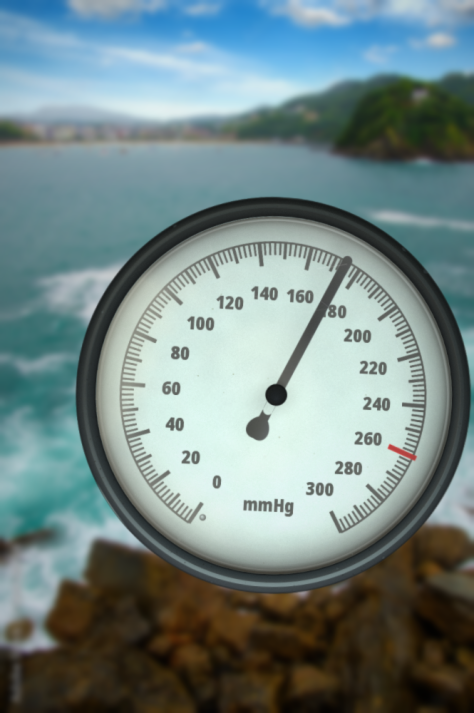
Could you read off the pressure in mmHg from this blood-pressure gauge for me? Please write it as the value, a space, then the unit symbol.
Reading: 174 mmHg
